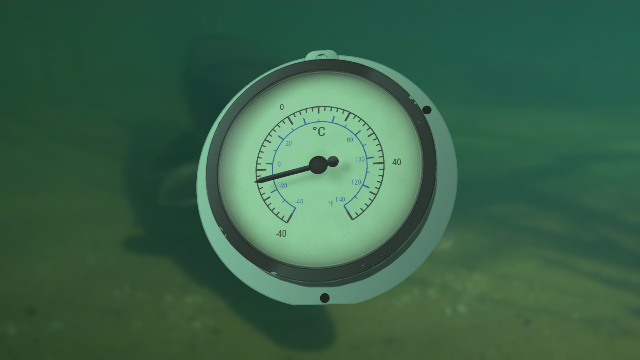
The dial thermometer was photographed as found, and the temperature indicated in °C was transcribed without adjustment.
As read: -24 °C
